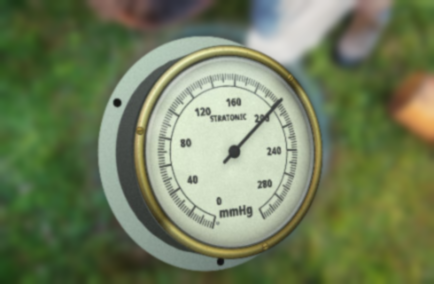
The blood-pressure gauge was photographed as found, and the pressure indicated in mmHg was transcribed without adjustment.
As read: 200 mmHg
